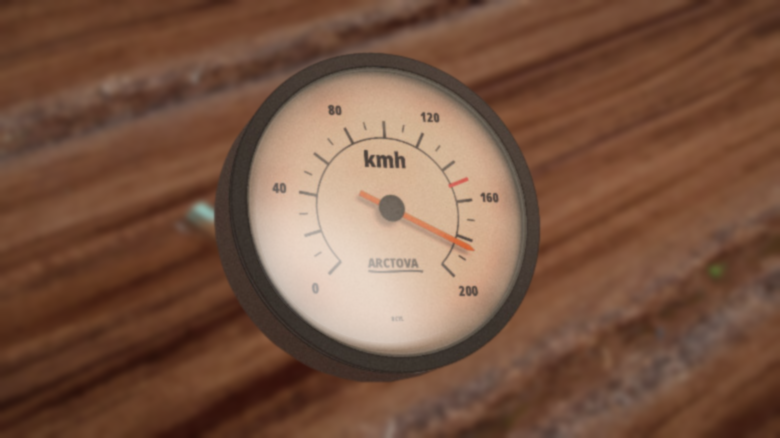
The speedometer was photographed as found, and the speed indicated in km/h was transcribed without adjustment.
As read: 185 km/h
